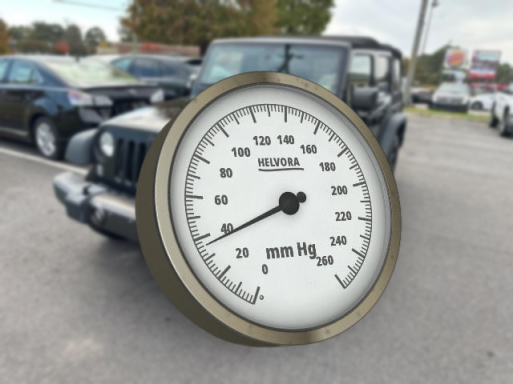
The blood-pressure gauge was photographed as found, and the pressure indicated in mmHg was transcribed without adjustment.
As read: 36 mmHg
